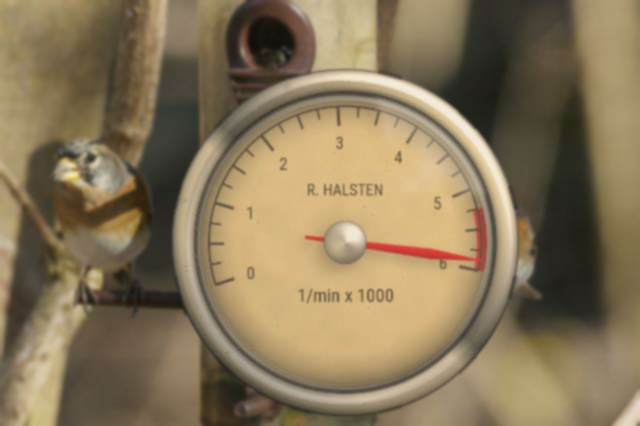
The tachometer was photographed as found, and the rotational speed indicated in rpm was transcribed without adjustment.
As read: 5875 rpm
